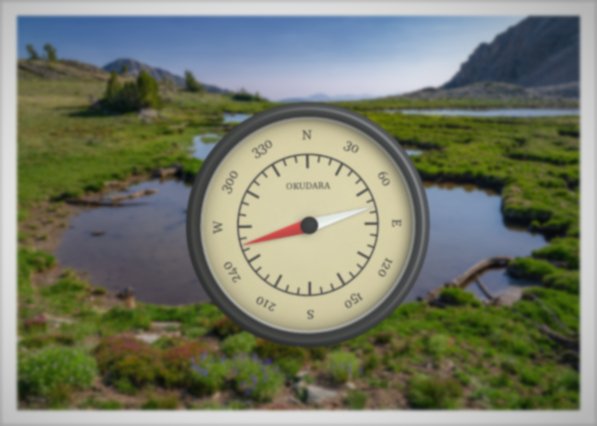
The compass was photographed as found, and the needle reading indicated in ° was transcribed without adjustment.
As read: 255 °
